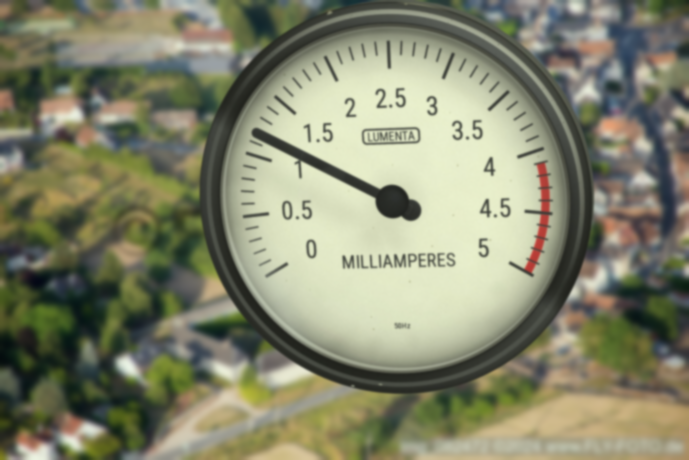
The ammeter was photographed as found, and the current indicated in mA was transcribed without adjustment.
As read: 1.2 mA
